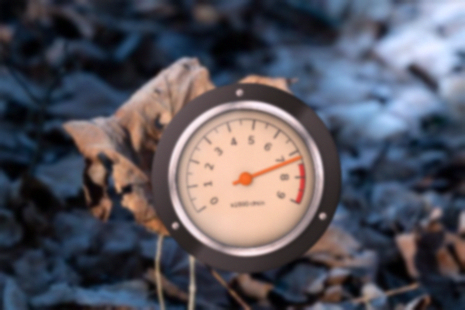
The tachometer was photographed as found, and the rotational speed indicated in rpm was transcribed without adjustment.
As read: 7250 rpm
